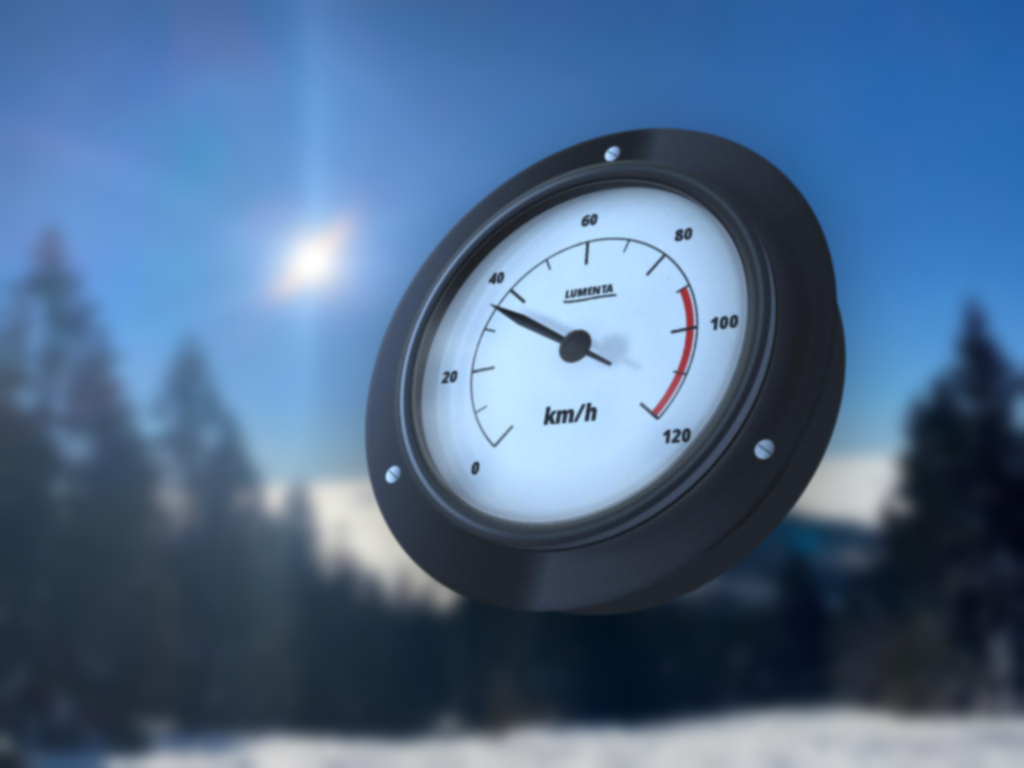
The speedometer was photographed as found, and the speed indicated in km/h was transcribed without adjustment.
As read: 35 km/h
